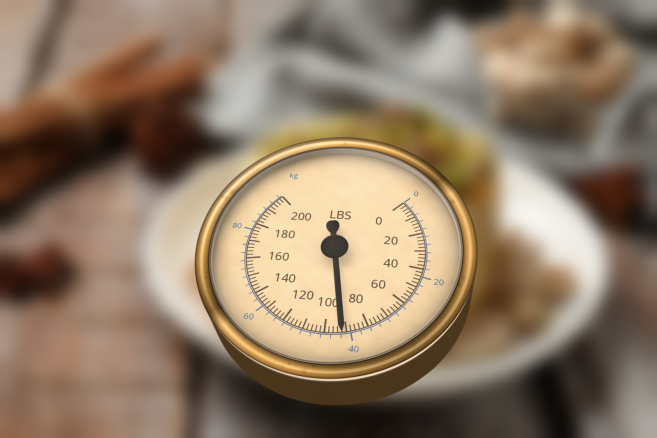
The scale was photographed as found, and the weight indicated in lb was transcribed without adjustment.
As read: 92 lb
